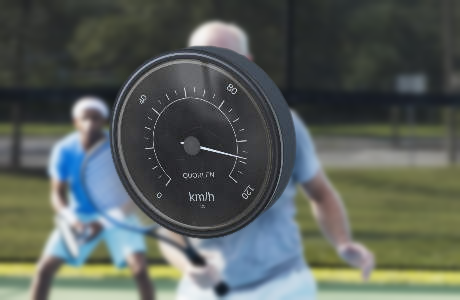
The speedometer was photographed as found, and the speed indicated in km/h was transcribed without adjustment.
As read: 107.5 km/h
